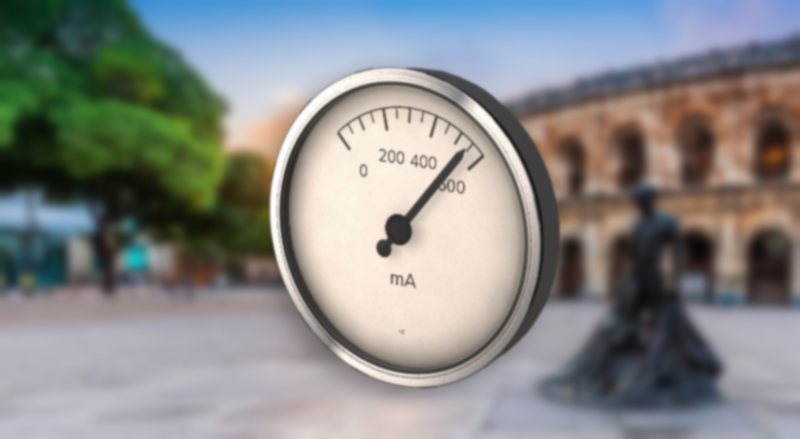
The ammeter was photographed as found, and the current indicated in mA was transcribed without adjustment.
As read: 550 mA
